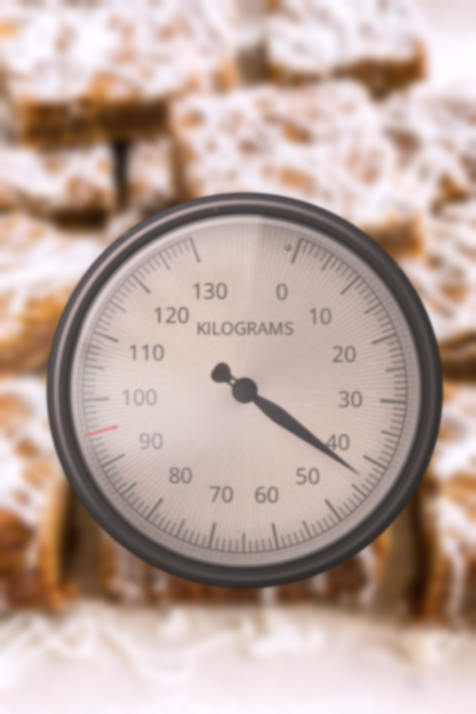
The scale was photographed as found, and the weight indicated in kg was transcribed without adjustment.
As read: 43 kg
